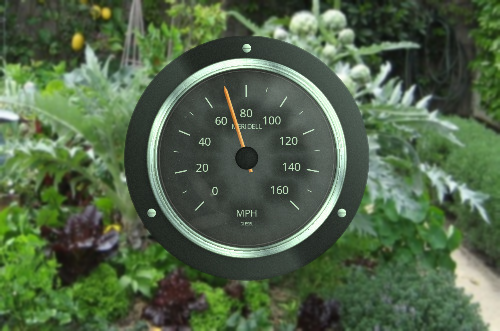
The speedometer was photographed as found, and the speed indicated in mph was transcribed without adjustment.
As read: 70 mph
